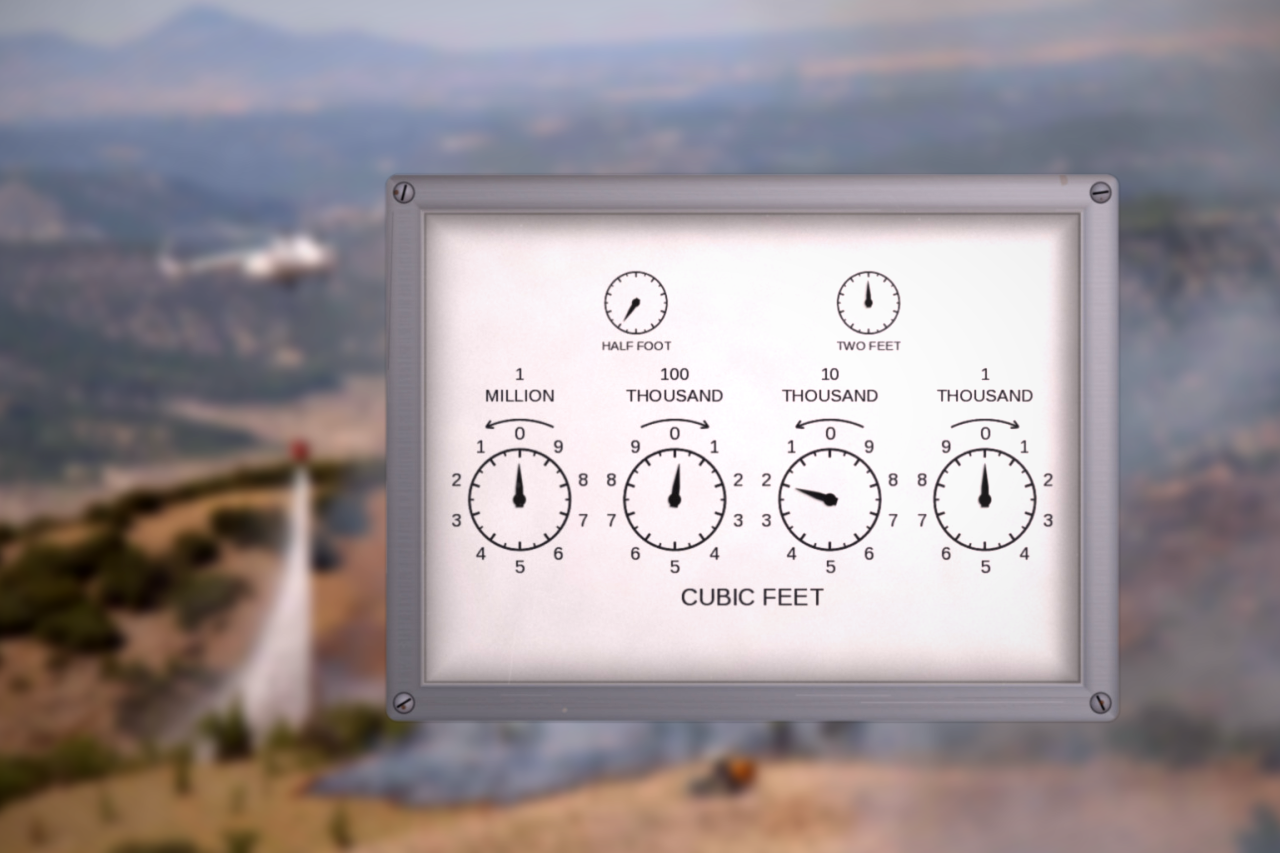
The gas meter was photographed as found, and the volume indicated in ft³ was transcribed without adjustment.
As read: 2000 ft³
